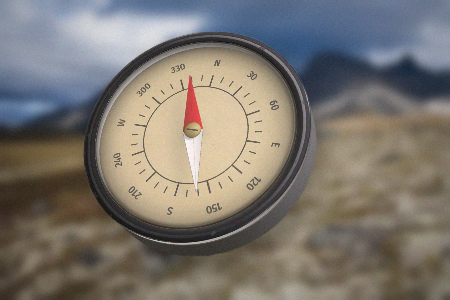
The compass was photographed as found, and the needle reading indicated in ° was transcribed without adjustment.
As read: 340 °
